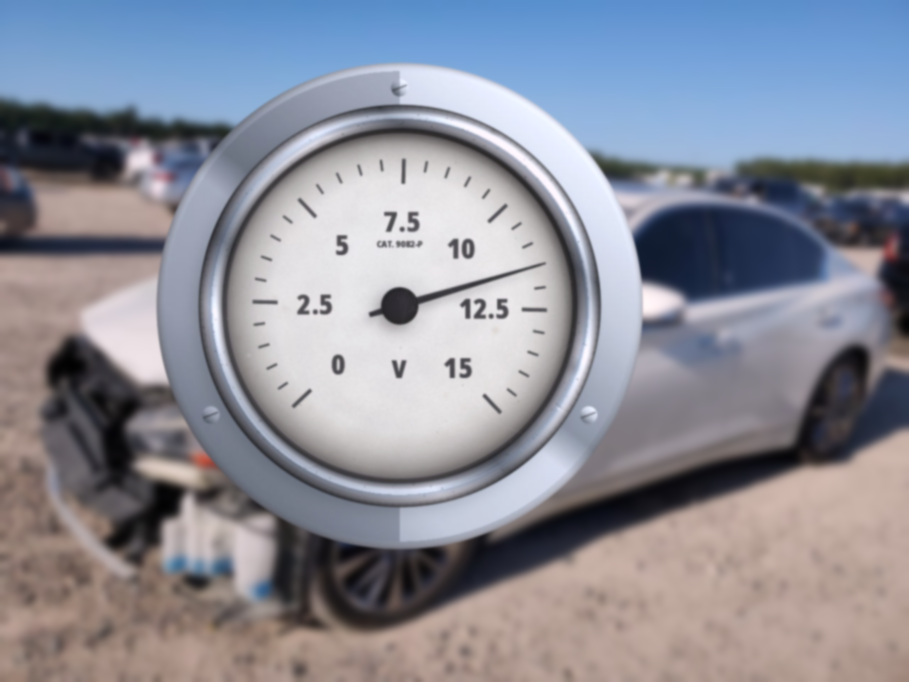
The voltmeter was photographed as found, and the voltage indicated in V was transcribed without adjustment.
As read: 11.5 V
